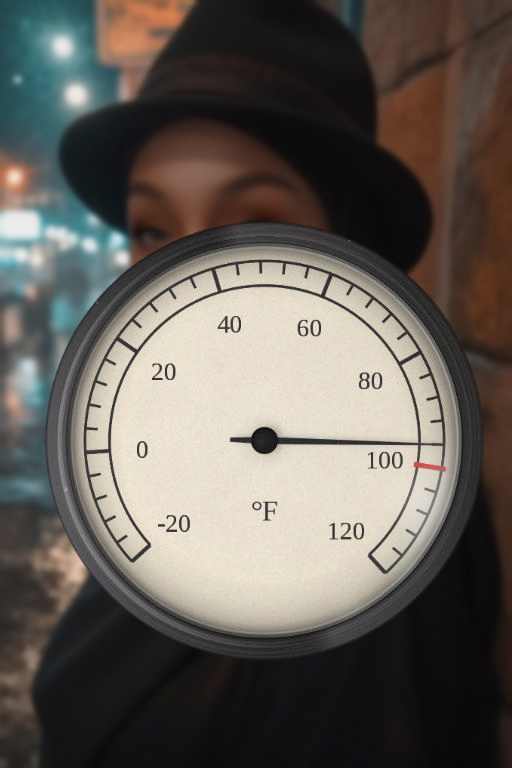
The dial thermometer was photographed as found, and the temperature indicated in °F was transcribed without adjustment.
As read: 96 °F
